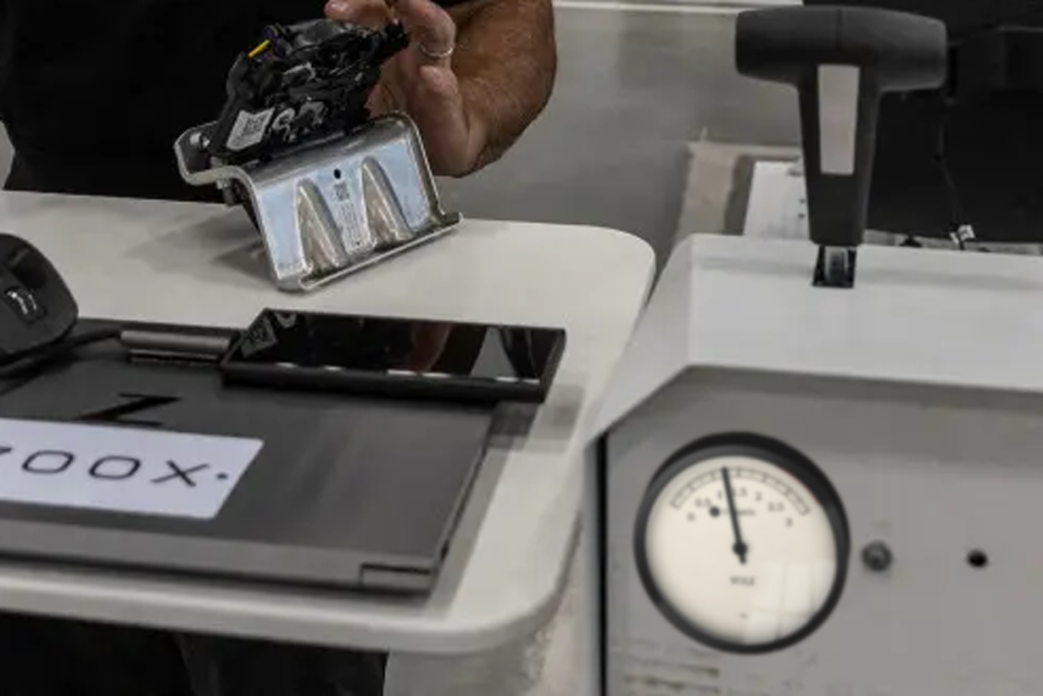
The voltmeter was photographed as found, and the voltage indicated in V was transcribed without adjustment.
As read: 1.25 V
